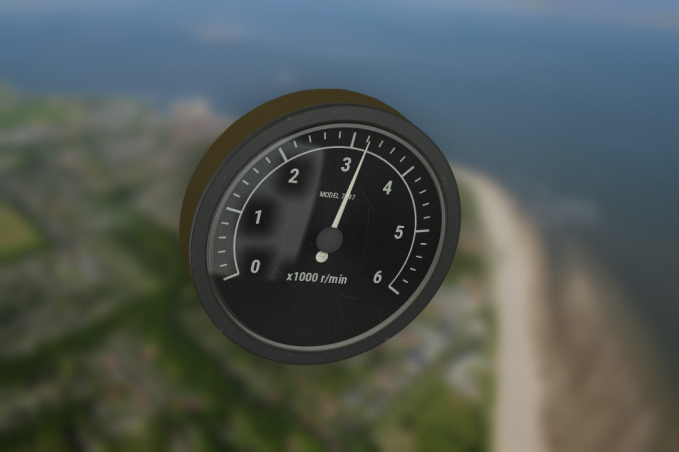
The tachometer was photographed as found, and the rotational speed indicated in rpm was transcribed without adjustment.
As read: 3200 rpm
